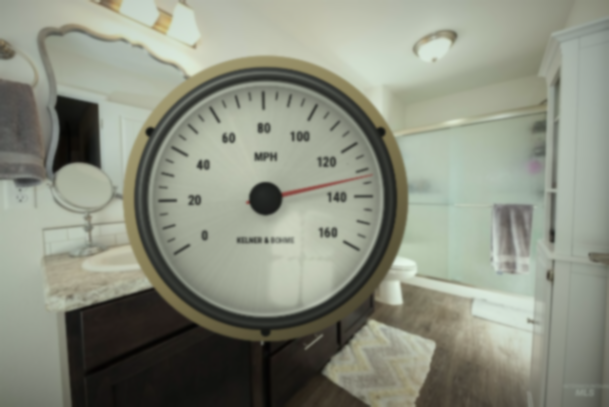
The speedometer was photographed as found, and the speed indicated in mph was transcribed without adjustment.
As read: 132.5 mph
